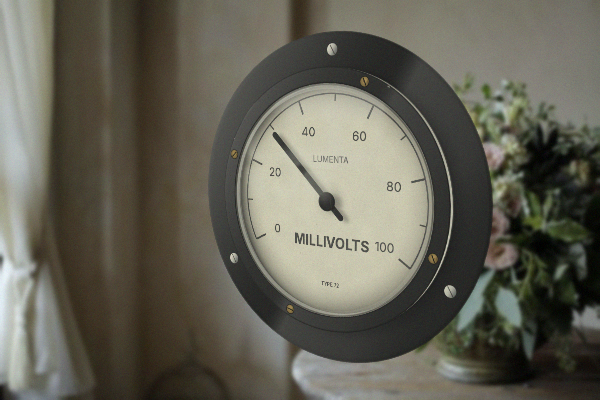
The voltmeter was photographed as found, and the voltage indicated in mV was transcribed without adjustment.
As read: 30 mV
